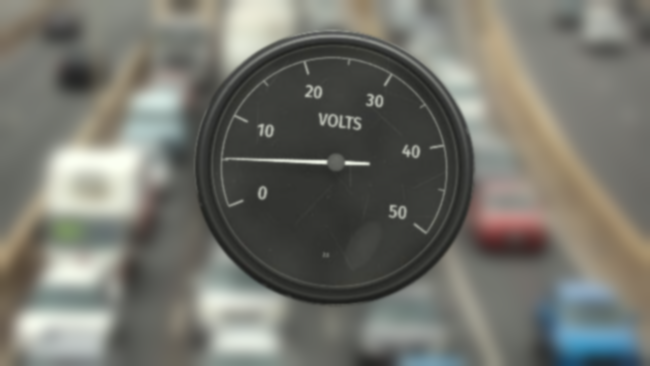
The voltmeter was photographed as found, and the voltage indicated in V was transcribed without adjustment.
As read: 5 V
